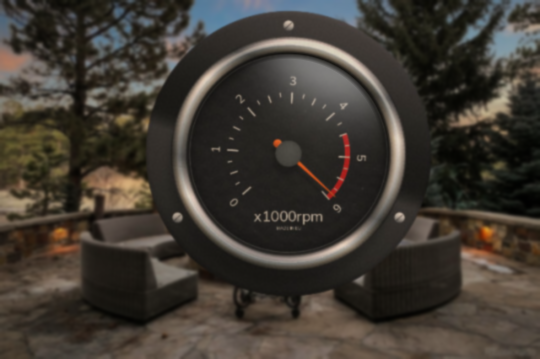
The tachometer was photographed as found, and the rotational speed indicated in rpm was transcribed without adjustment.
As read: 5875 rpm
